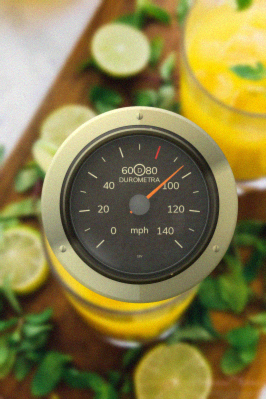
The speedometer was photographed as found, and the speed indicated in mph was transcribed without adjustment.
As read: 95 mph
